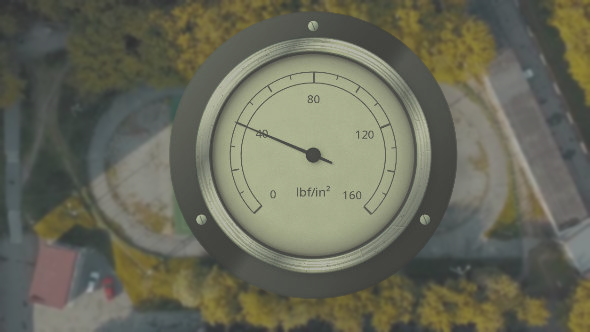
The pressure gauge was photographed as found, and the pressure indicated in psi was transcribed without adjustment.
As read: 40 psi
